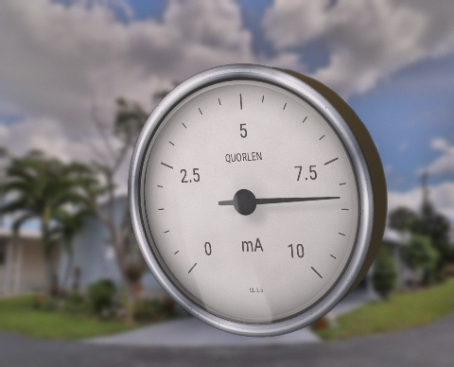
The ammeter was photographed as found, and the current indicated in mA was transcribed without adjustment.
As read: 8.25 mA
